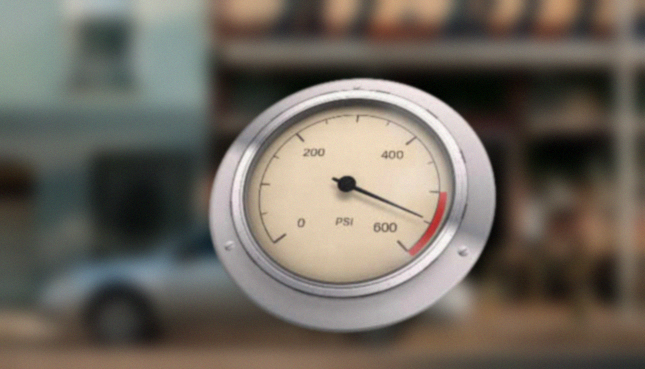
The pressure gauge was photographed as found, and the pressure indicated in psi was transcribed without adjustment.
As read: 550 psi
